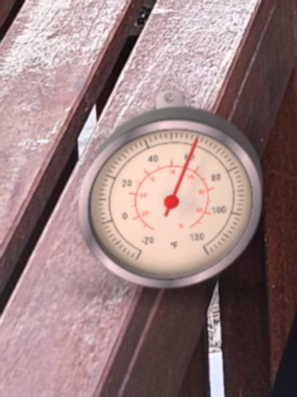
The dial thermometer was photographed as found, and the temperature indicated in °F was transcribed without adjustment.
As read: 60 °F
